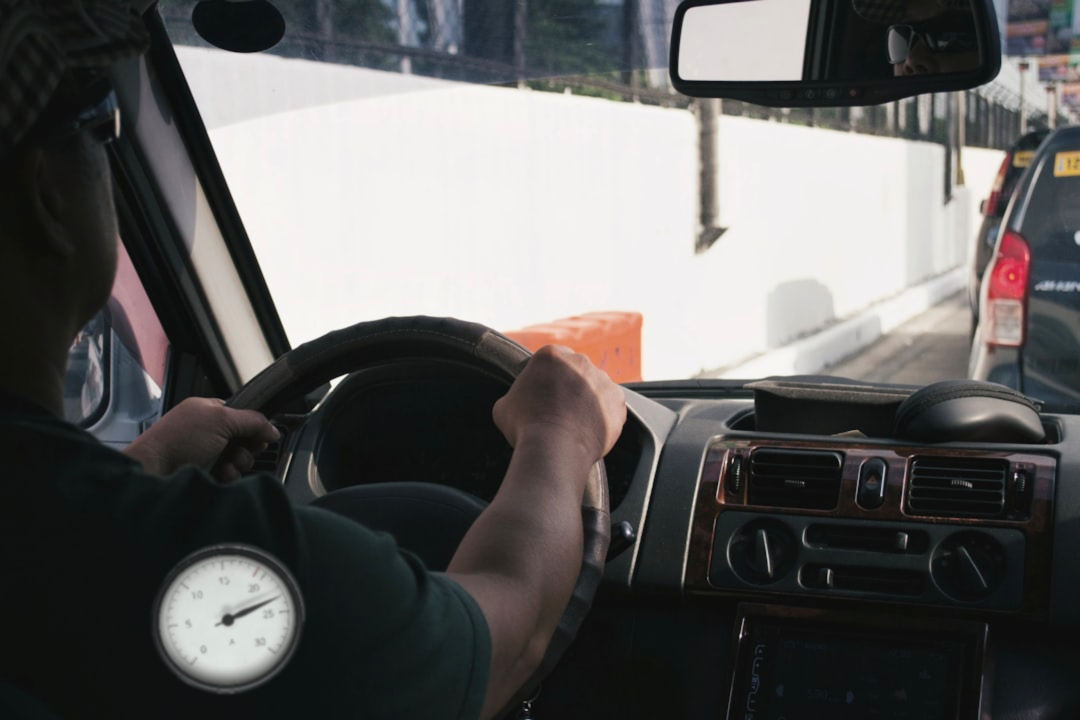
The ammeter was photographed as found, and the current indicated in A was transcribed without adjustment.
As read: 23 A
